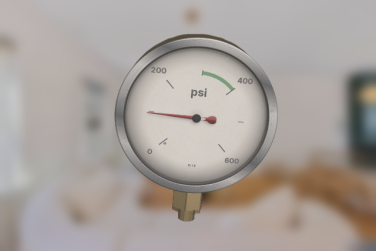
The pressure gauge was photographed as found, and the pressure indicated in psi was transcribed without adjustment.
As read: 100 psi
